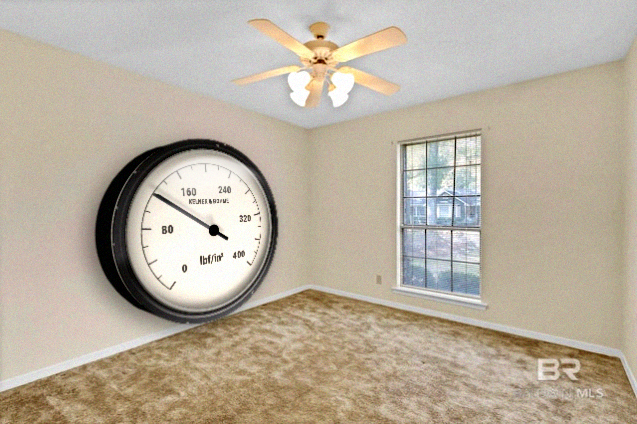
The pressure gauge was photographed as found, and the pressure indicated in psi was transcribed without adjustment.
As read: 120 psi
